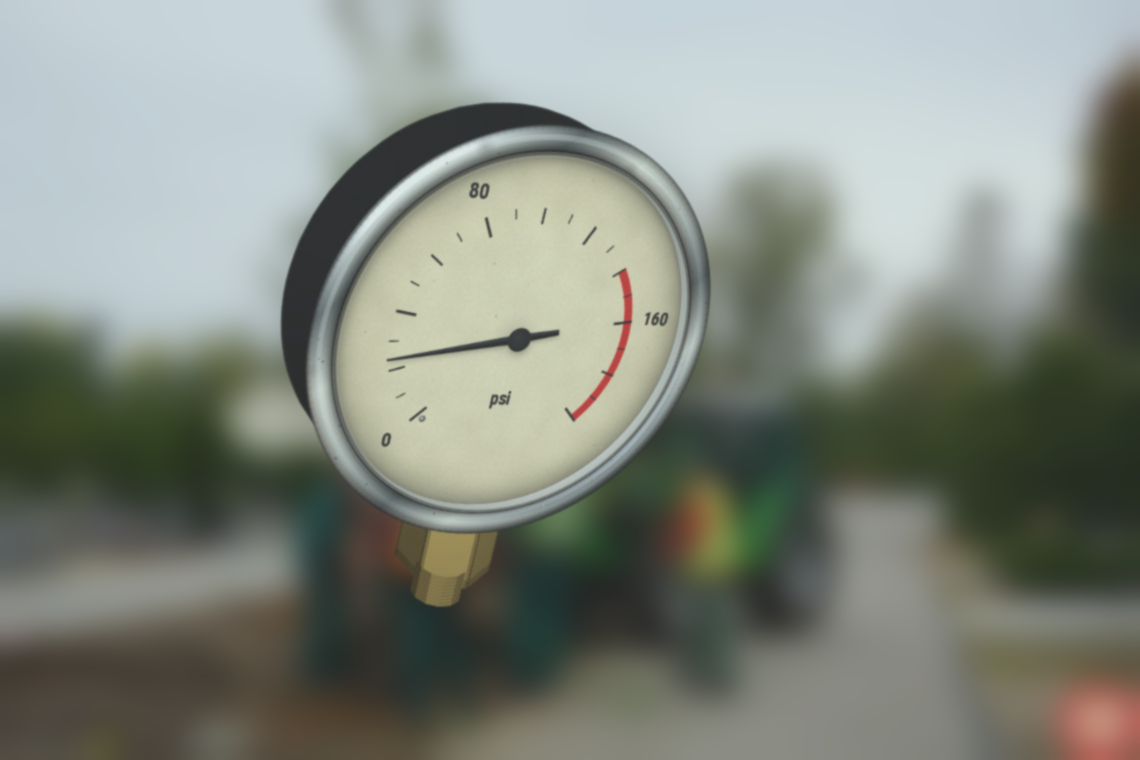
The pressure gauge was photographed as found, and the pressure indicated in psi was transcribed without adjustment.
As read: 25 psi
